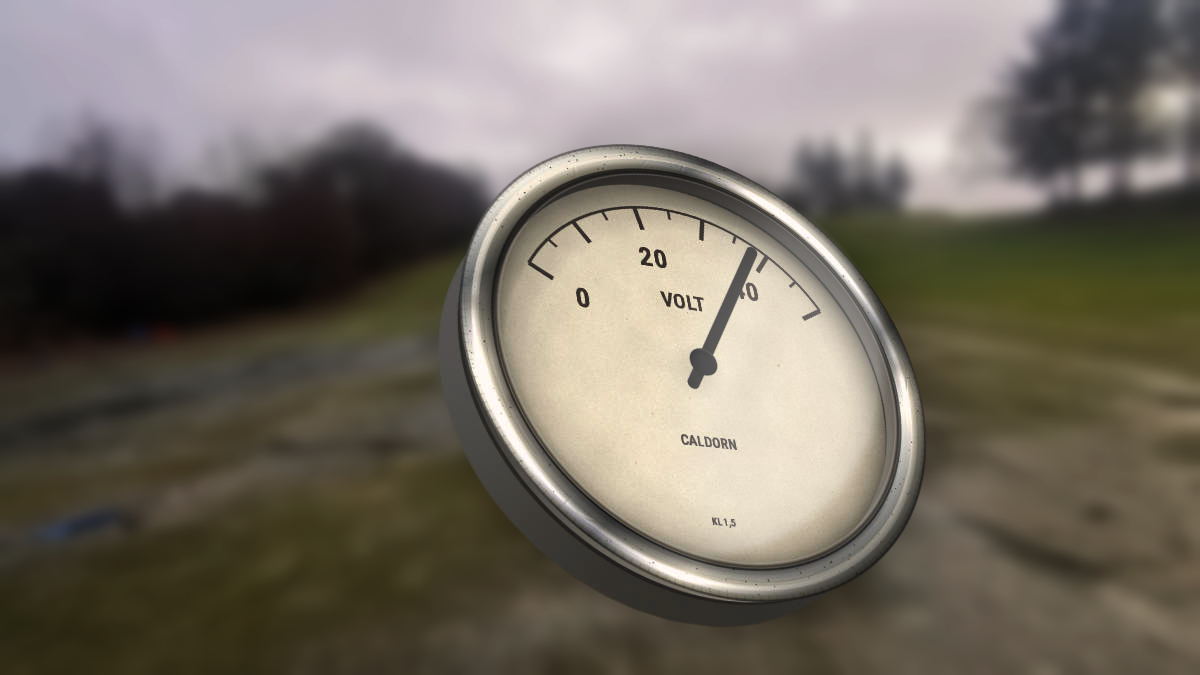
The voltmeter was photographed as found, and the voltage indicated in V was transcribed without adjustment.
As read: 37.5 V
